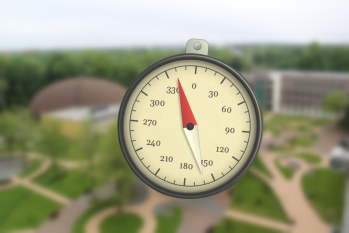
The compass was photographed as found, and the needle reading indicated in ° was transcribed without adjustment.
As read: 340 °
